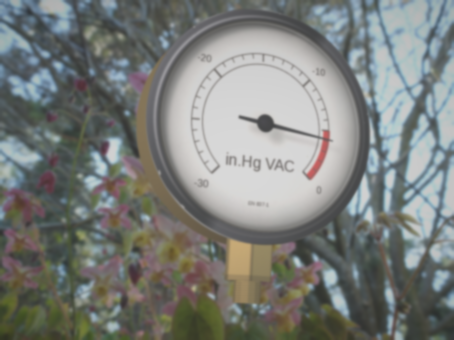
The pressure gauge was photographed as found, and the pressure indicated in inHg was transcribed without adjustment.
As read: -4 inHg
